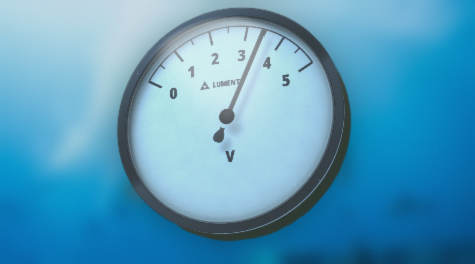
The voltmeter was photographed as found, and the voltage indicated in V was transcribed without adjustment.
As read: 3.5 V
